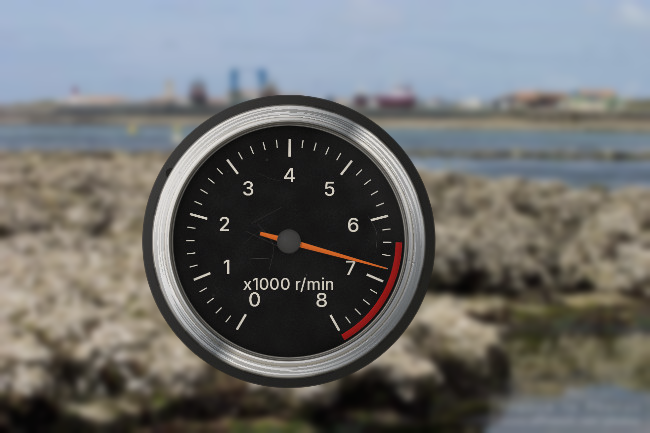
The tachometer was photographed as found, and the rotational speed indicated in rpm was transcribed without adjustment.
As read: 6800 rpm
